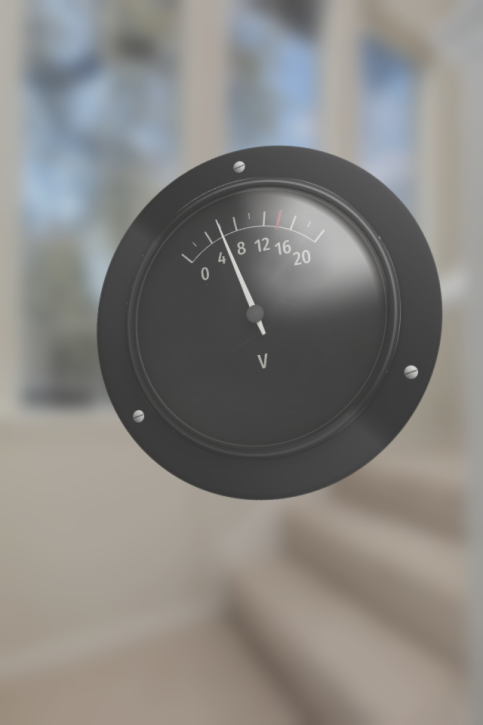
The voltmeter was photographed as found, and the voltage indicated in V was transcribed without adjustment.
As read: 6 V
